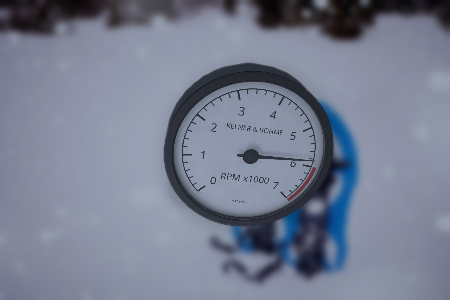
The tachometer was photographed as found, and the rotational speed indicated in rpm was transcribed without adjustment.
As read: 5800 rpm
